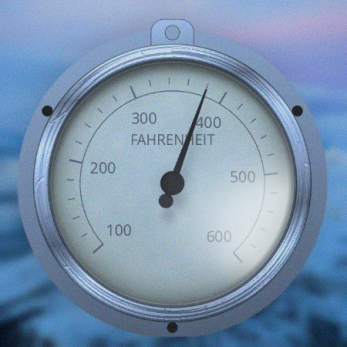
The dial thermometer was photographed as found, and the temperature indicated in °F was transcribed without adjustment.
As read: 380 °F
